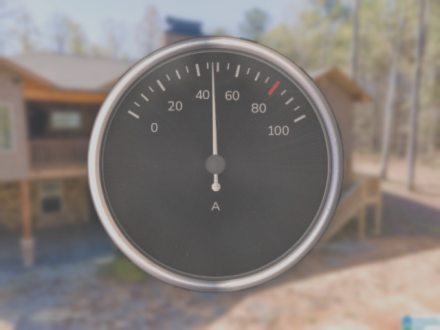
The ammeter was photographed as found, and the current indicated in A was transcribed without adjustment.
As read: 47.5 A
